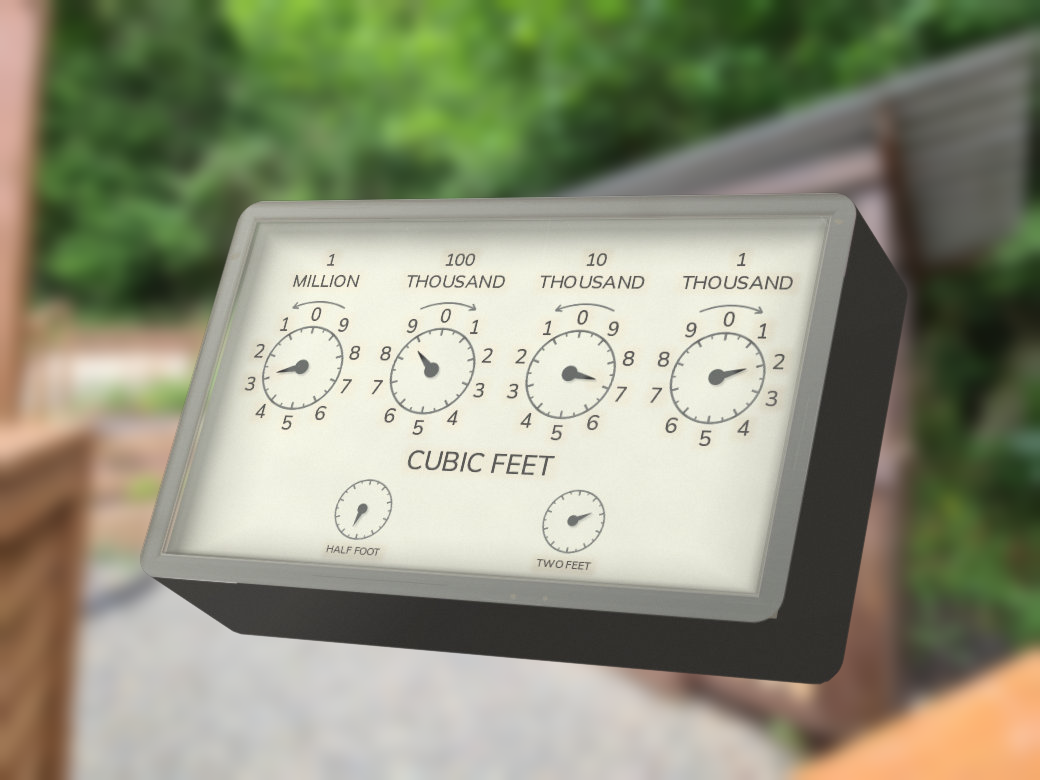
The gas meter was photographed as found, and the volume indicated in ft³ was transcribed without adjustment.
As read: 287200 ft³
